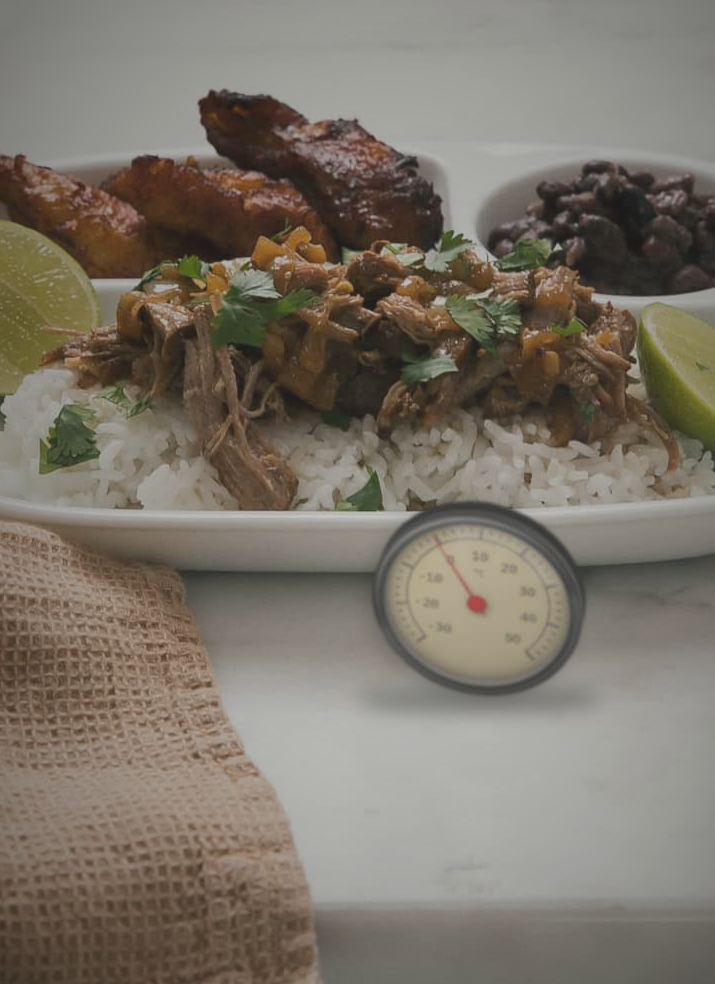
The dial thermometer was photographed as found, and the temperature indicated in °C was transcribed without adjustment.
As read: 0 °C
